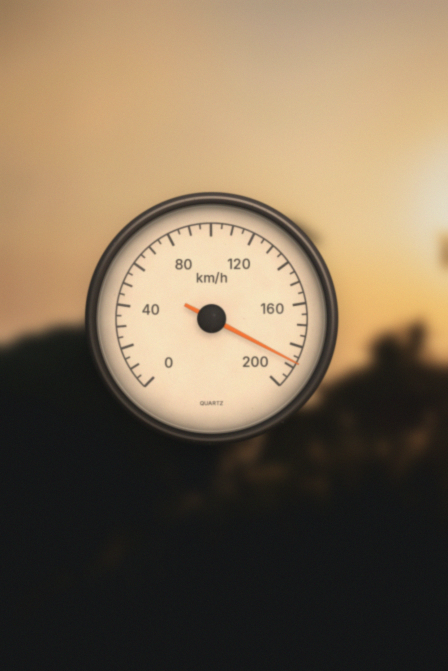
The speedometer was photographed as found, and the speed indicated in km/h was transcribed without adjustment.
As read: 187.5 km/h
